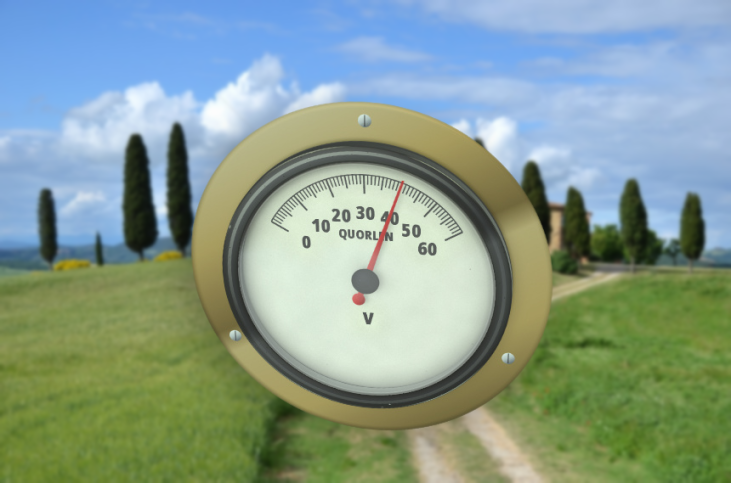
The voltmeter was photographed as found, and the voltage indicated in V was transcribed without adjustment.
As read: 40 V
